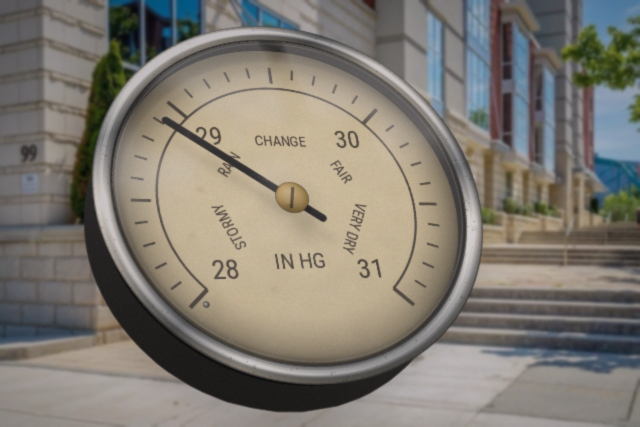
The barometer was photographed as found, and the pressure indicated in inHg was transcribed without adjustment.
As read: 28.9 inHg
